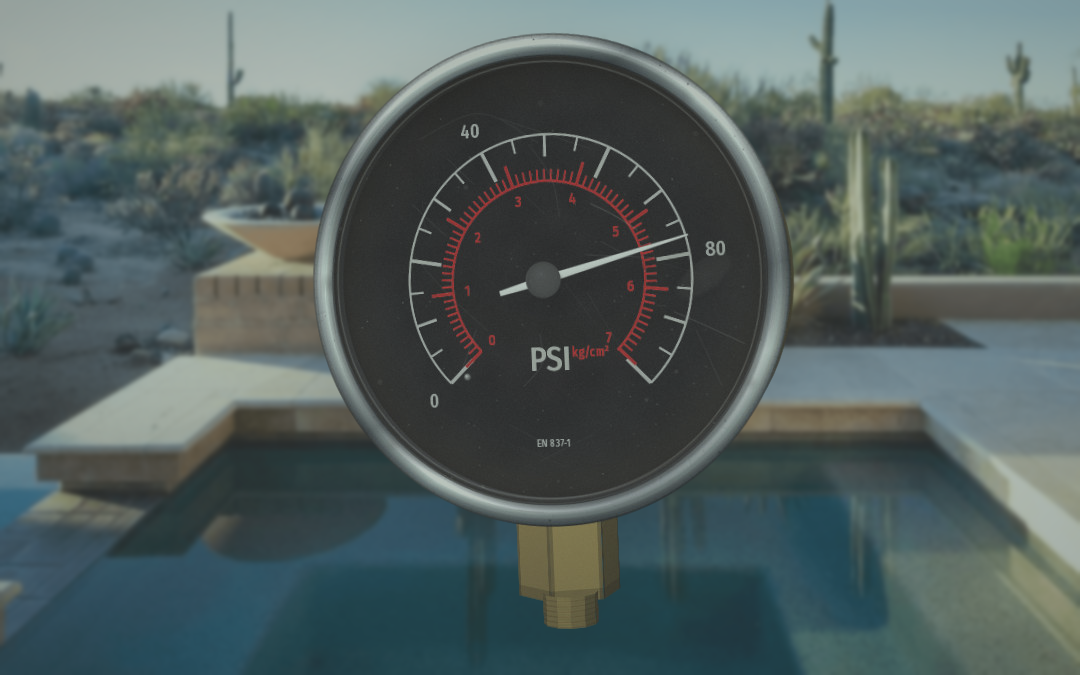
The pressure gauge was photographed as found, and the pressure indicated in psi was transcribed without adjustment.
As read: 77.5 psi
